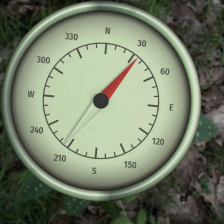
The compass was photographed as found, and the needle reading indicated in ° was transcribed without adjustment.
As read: 35 °
